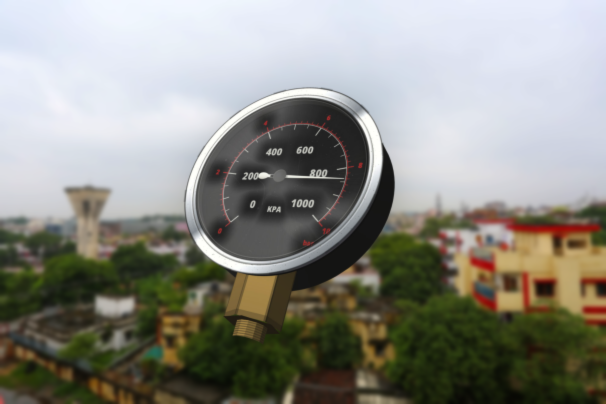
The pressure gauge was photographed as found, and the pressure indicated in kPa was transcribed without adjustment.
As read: 850 kPa
